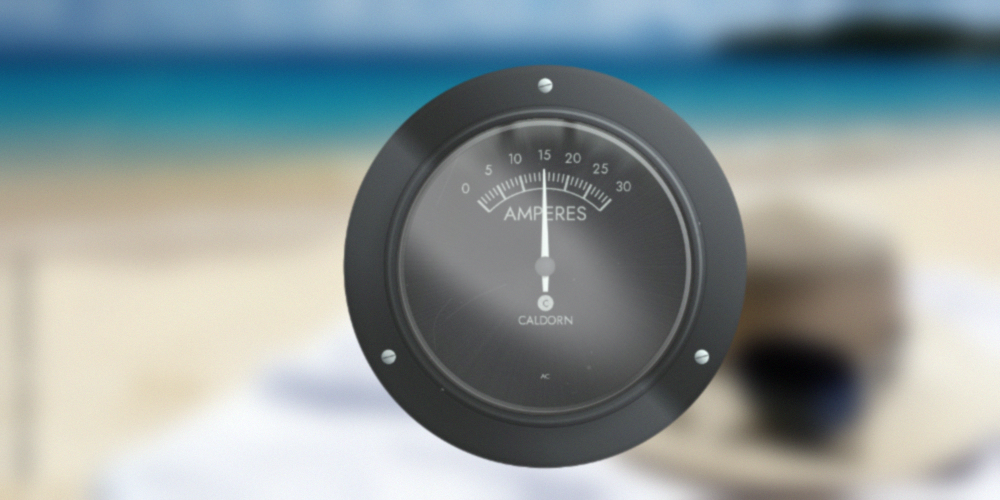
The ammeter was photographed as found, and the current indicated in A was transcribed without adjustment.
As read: 15 A
